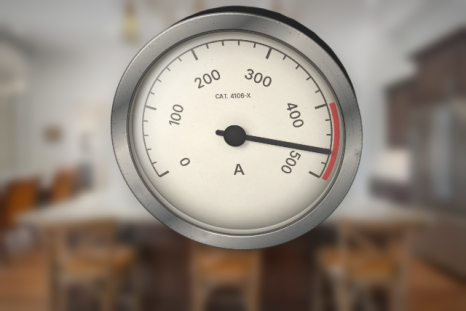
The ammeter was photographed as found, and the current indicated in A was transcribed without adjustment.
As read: 460 A
